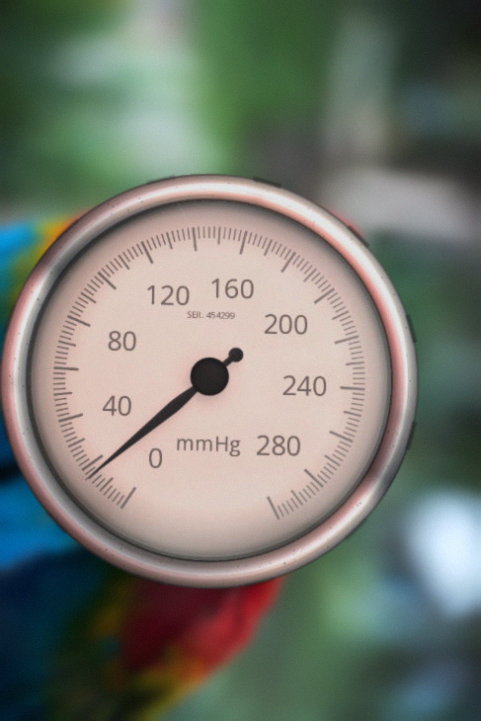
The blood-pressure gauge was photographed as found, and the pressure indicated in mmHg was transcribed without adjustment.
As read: 16 mmHg
